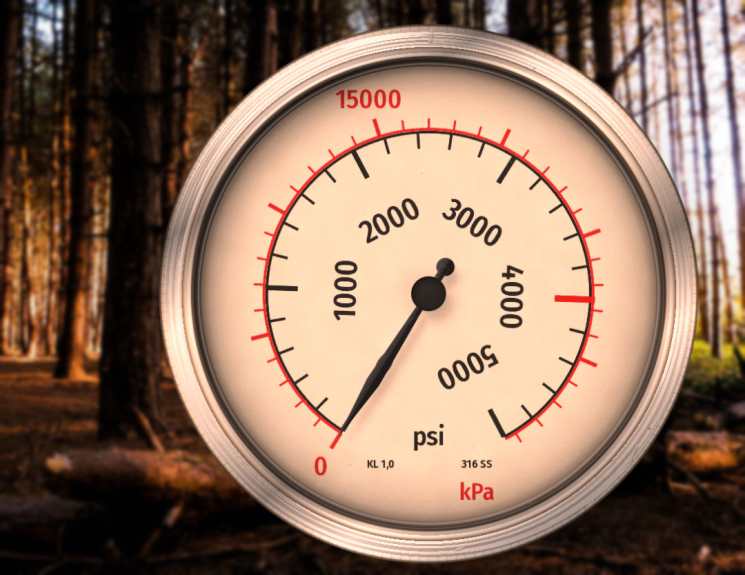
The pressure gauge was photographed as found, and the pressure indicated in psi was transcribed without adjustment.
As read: 0 psi
